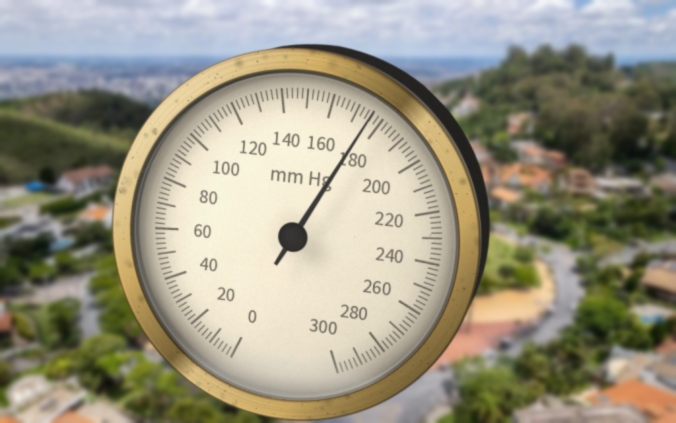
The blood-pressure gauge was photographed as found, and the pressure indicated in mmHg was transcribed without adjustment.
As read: 176 mmHg
